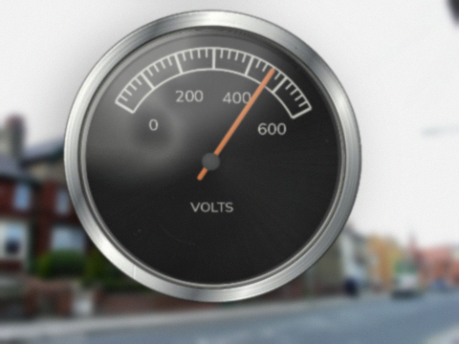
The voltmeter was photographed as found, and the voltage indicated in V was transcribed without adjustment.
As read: 460 V
